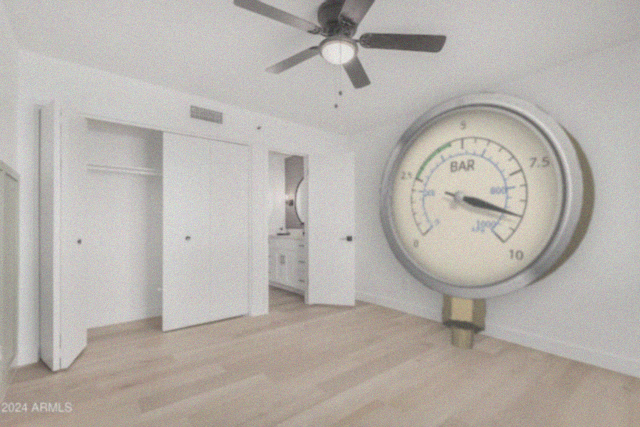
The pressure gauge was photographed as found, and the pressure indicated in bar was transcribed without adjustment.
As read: 9 bar
